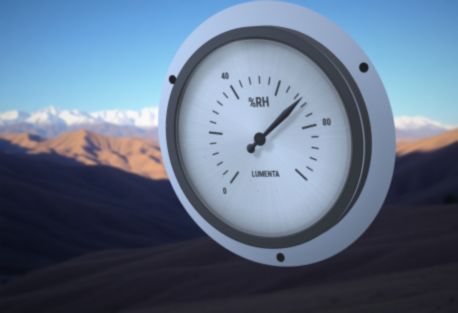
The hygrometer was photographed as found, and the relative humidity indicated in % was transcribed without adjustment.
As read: 70 %
